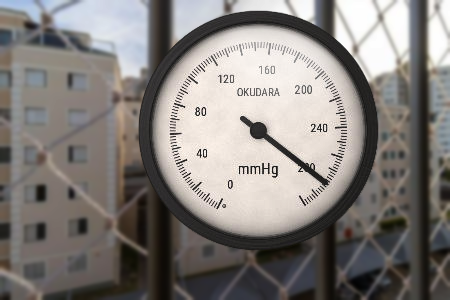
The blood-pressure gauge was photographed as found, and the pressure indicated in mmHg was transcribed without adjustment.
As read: 280 mmHg
